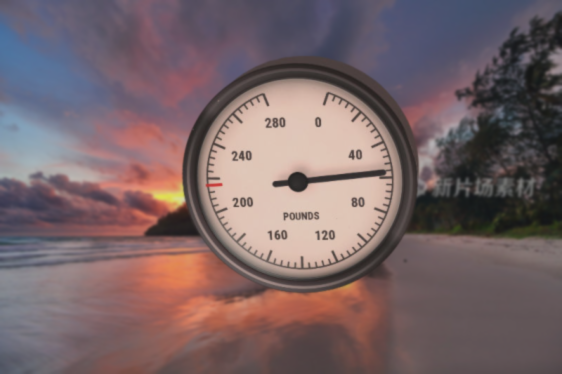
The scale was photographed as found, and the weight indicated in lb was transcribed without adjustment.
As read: 56 lb
